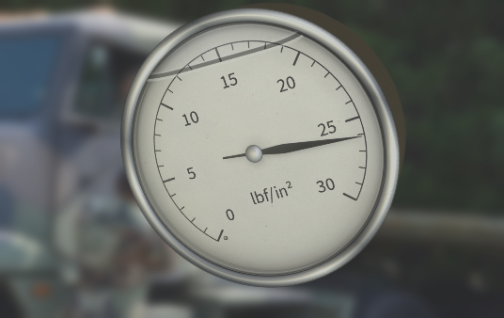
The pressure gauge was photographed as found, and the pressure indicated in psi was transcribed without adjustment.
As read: 26 psi
